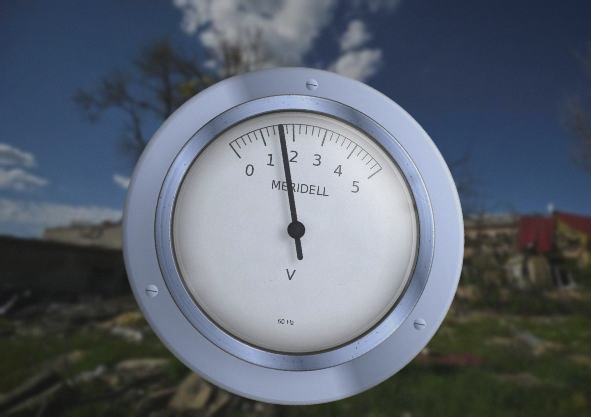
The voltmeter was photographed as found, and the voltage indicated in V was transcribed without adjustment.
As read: 1.6 V
